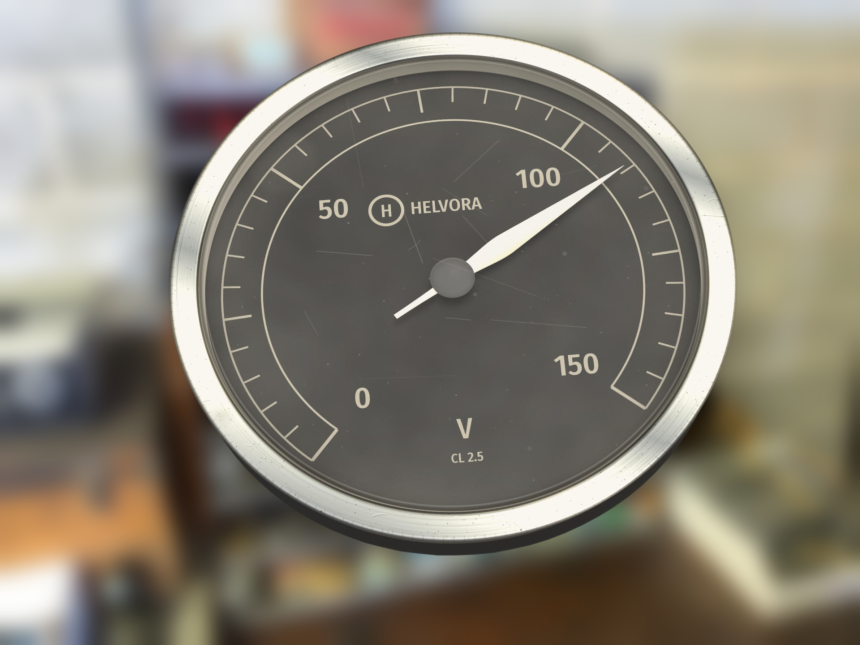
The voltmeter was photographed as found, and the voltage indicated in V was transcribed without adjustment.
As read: 110 V
